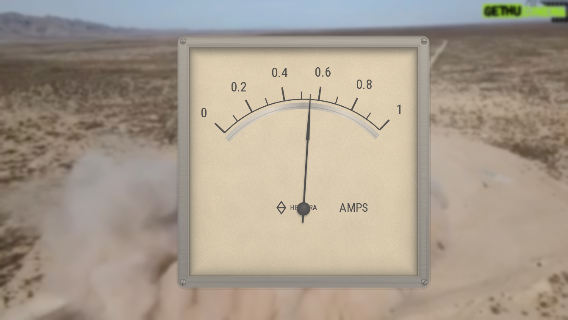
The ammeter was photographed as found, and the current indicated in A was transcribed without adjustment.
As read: 0.55 A
